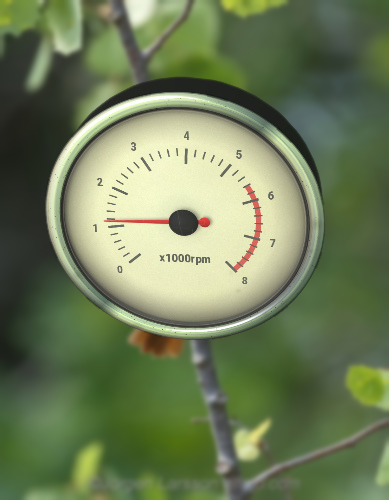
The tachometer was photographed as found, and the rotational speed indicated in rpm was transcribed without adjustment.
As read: 1200 rpm
